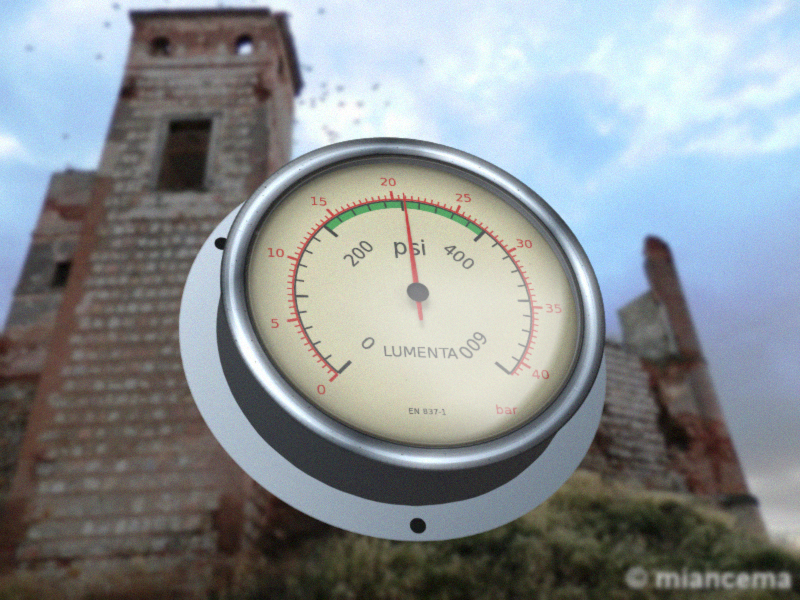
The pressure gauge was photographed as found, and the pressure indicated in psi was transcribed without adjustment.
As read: 300 psi
